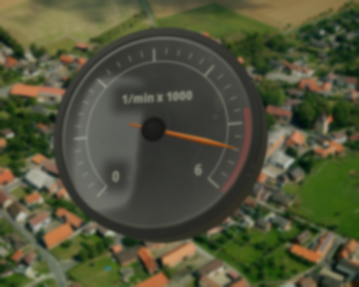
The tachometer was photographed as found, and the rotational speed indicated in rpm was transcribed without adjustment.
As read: 5400 rpm
